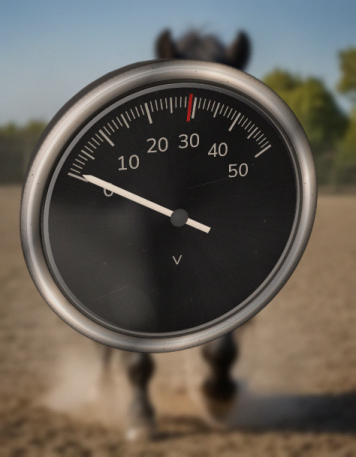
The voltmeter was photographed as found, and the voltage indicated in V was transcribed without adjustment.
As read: 1 V
